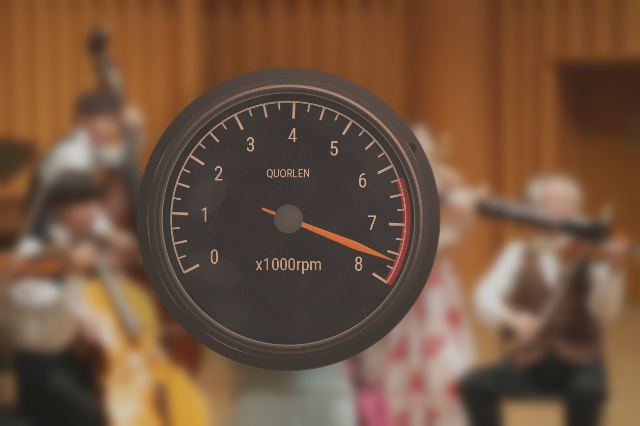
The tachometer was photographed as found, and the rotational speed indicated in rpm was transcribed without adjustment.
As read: 7625 rpm
